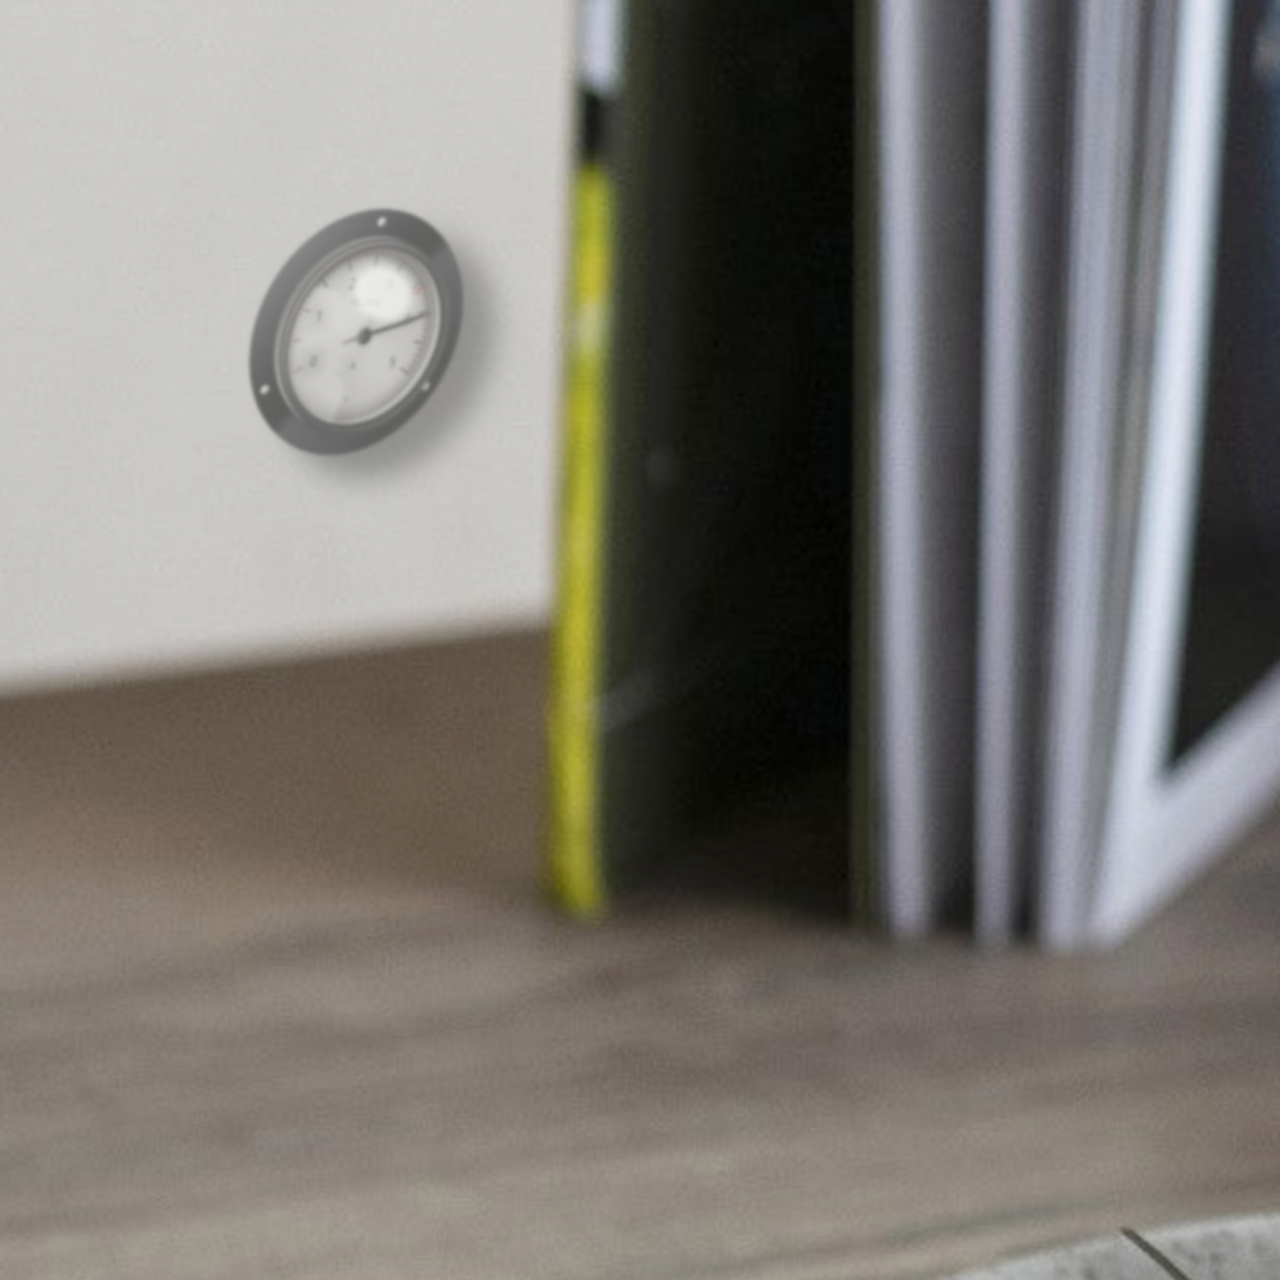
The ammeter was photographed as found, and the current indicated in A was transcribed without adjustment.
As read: 4 A
